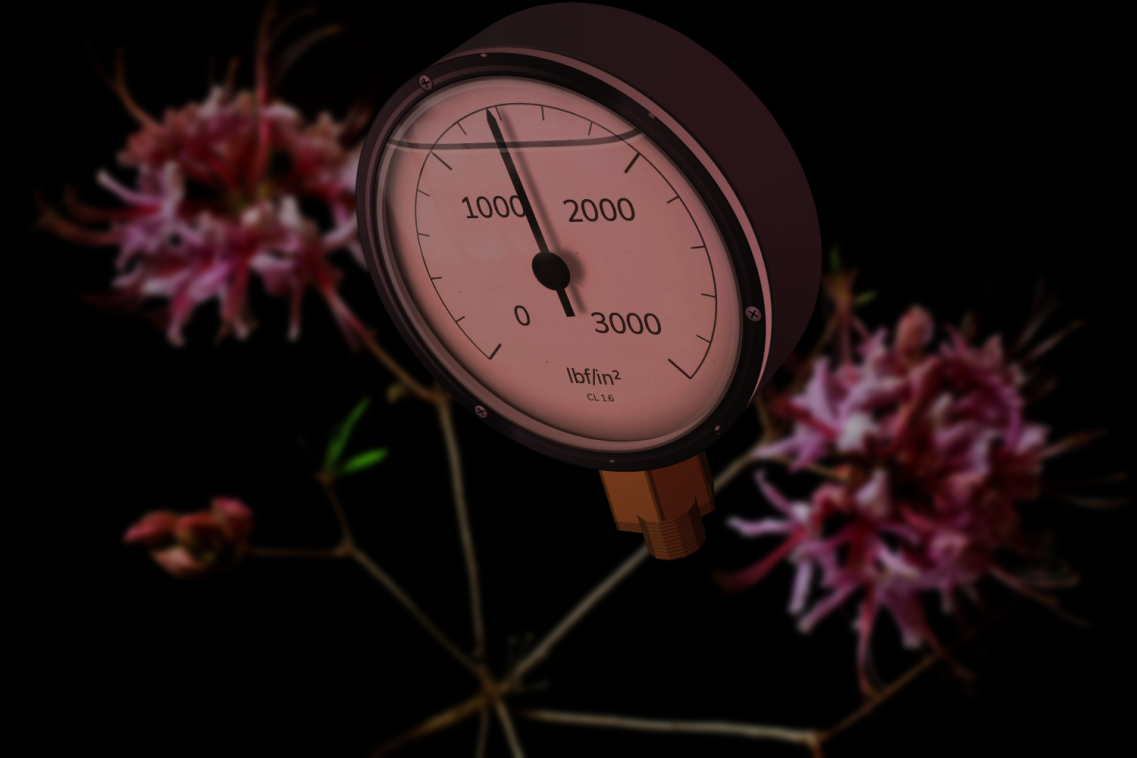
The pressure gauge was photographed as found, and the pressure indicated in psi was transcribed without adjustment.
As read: 1400 psi
